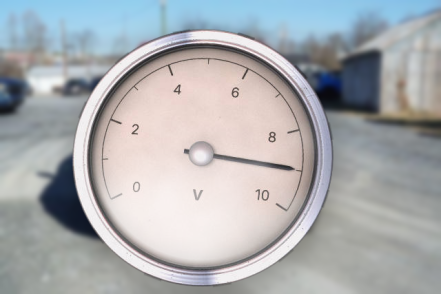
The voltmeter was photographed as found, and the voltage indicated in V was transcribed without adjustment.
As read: 9 V
